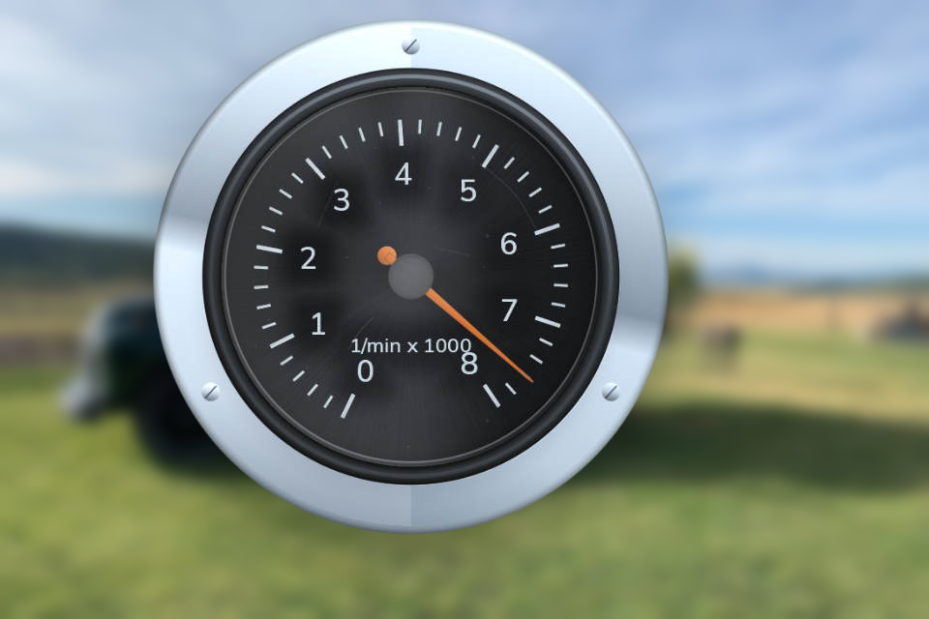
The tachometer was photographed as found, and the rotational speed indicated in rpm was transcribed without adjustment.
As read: 7600 rpm
